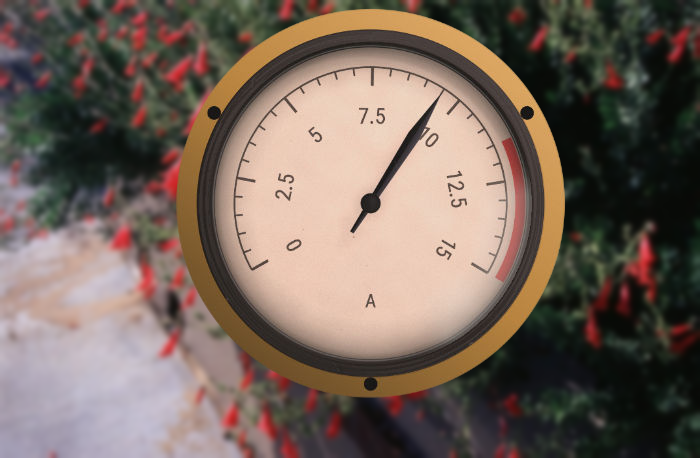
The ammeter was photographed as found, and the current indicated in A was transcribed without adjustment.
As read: 9.5 A
